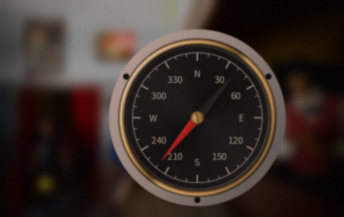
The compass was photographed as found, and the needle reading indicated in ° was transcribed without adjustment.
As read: 220 °
